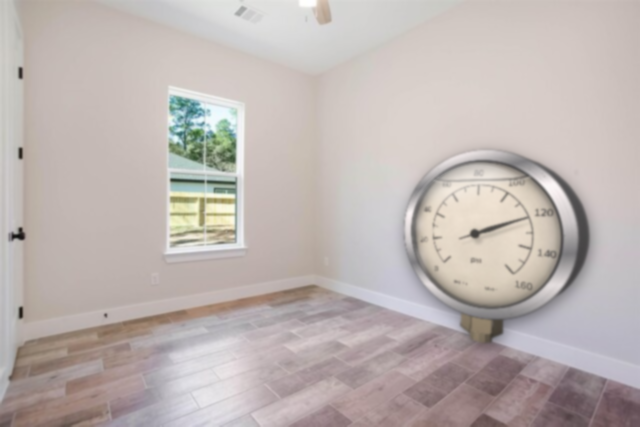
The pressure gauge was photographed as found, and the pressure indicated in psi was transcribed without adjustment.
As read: 120 psi
